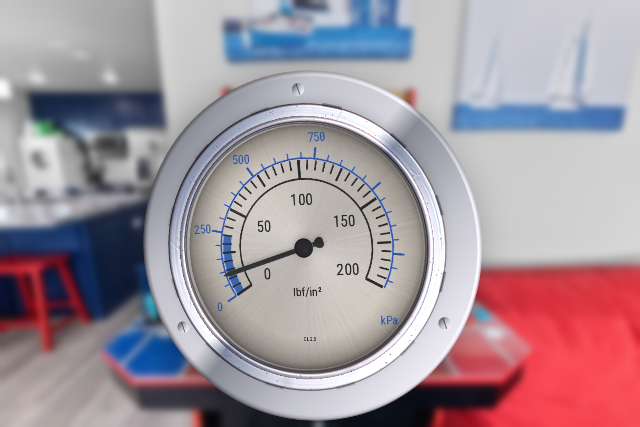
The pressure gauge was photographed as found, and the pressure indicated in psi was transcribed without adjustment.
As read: 12.5 psi
